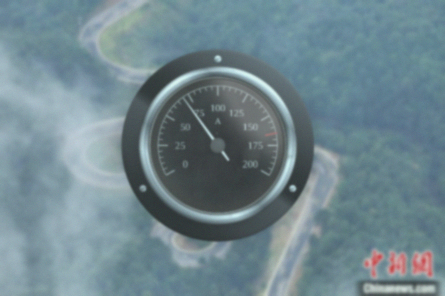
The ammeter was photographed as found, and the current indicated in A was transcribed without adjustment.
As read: 70 A
